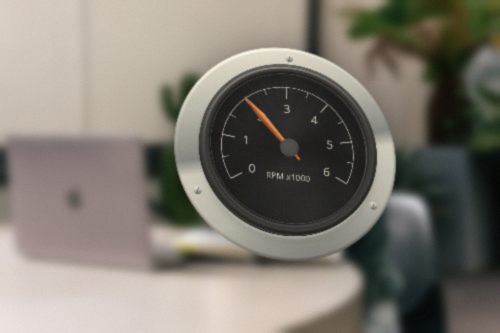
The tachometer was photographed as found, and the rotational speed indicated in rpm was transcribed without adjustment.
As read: 2000 rpm
